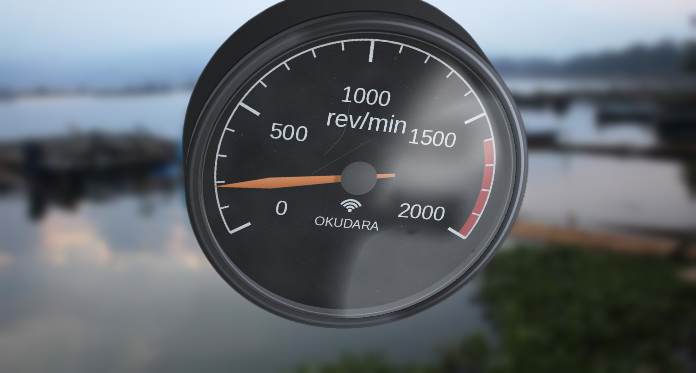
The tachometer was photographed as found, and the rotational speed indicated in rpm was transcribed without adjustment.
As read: 200 rpm
